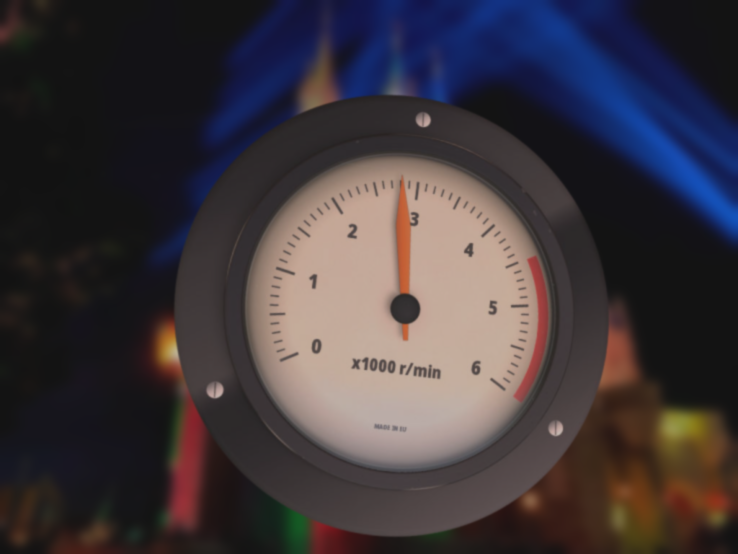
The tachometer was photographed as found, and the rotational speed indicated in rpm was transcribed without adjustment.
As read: 2800 rpm
